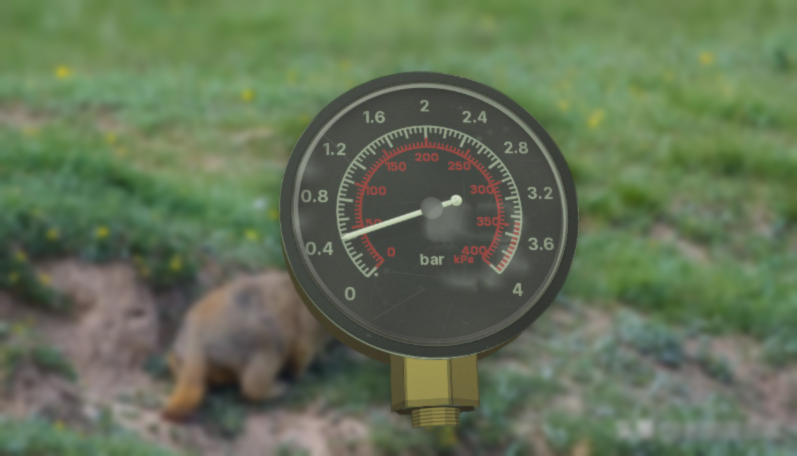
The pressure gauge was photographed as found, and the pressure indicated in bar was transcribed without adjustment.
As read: 0.4 bar
